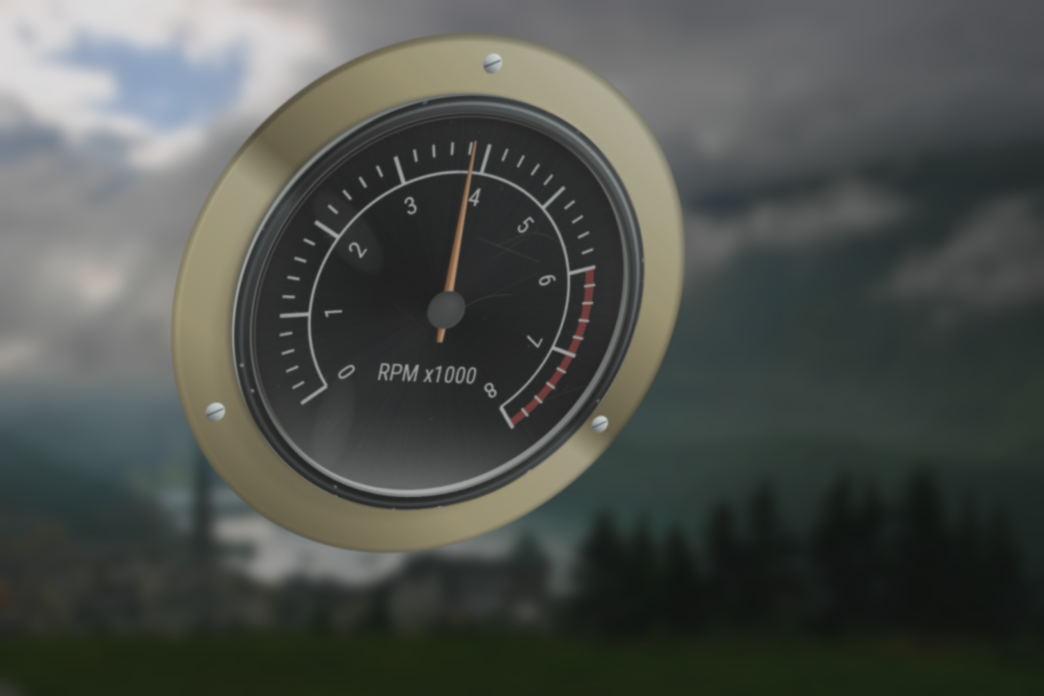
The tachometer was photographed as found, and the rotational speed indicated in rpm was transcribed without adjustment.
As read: 3800 rpm
